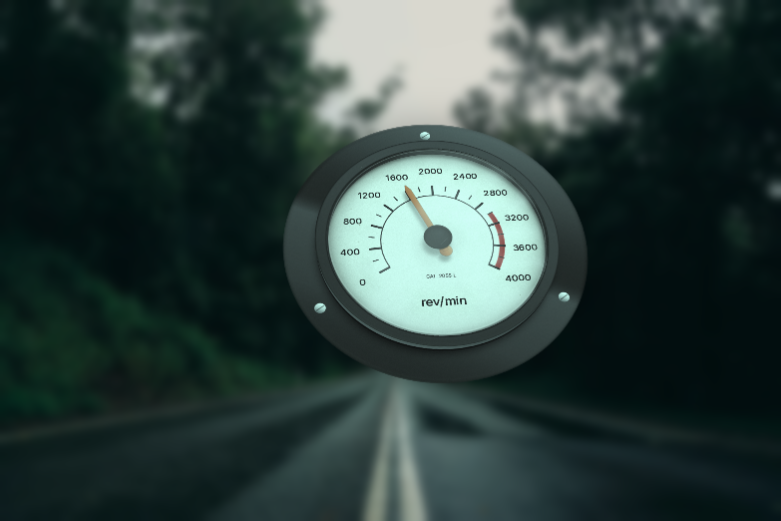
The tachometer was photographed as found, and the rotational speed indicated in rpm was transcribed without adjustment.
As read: 1600 rpm
